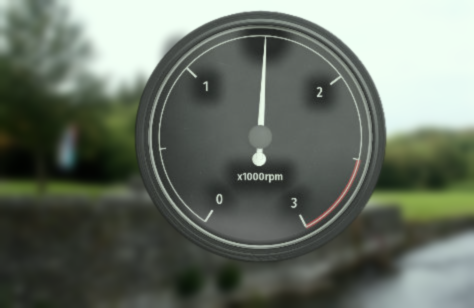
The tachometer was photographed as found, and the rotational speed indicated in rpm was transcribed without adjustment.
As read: 1500 rpm
